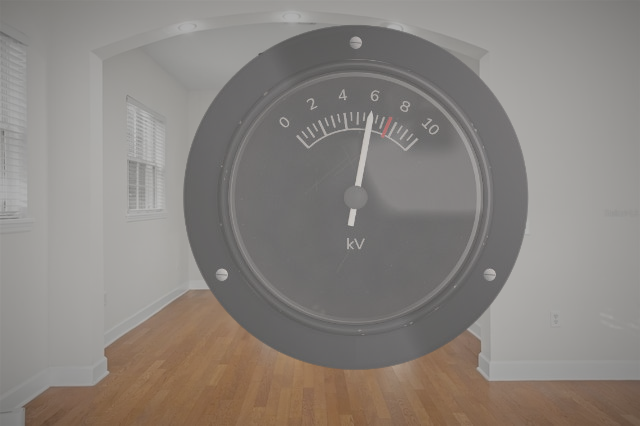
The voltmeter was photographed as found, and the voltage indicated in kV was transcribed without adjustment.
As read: 6 kV
